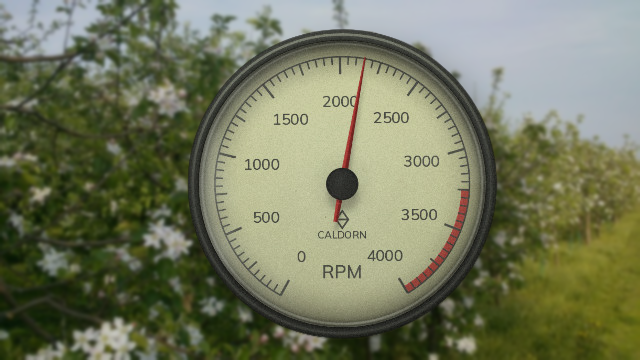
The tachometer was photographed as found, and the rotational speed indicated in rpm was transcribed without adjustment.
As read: 2150 rpm
